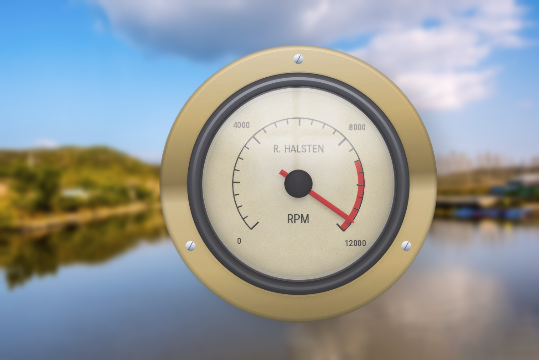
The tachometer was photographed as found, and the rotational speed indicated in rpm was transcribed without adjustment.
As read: 11500 rpm
